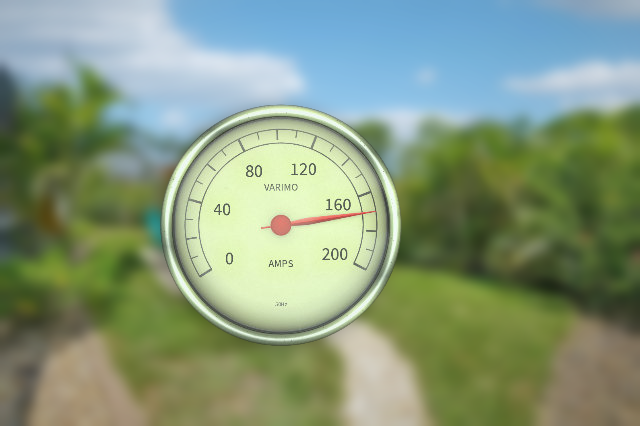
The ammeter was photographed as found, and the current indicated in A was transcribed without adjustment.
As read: 170 A
